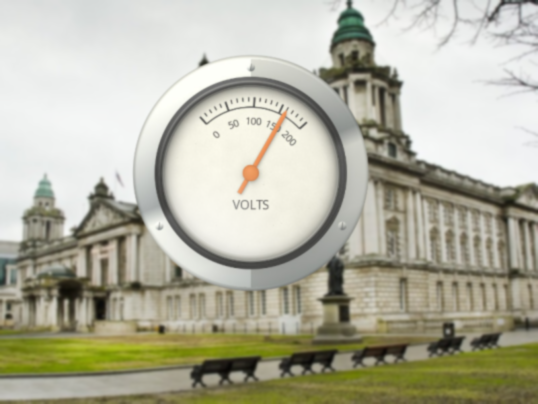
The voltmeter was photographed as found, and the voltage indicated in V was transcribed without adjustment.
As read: 160 V
